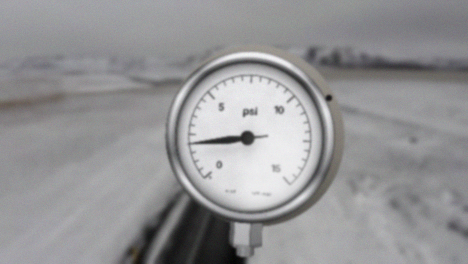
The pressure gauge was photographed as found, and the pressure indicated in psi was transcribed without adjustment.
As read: 2 psi
